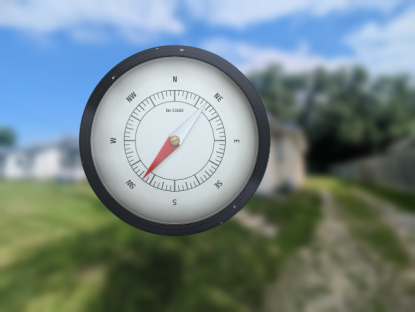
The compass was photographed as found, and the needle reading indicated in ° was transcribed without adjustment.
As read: 220 °
